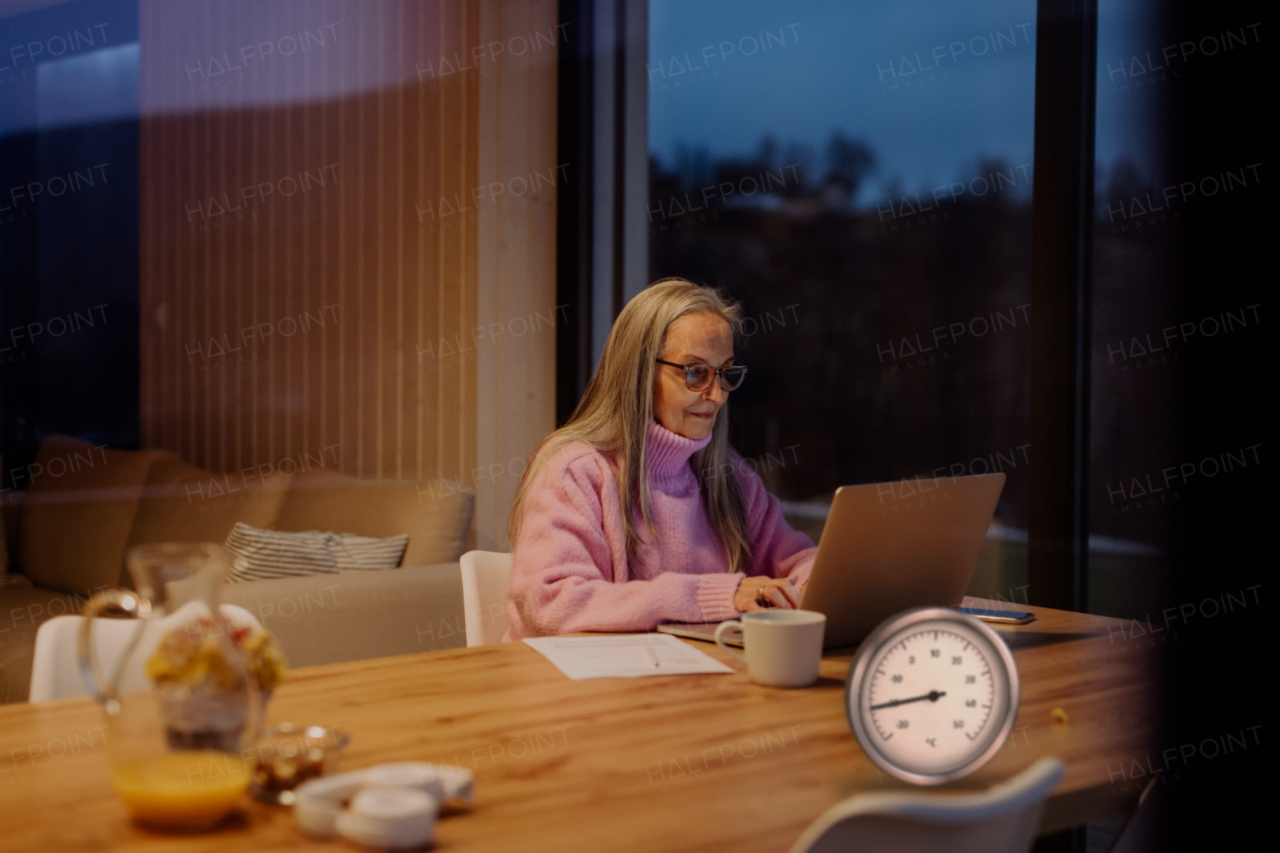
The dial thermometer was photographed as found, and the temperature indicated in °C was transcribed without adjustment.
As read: -20 °C
